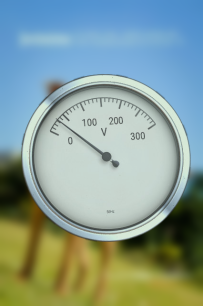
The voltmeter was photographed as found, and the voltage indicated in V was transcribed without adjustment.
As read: 30 V
